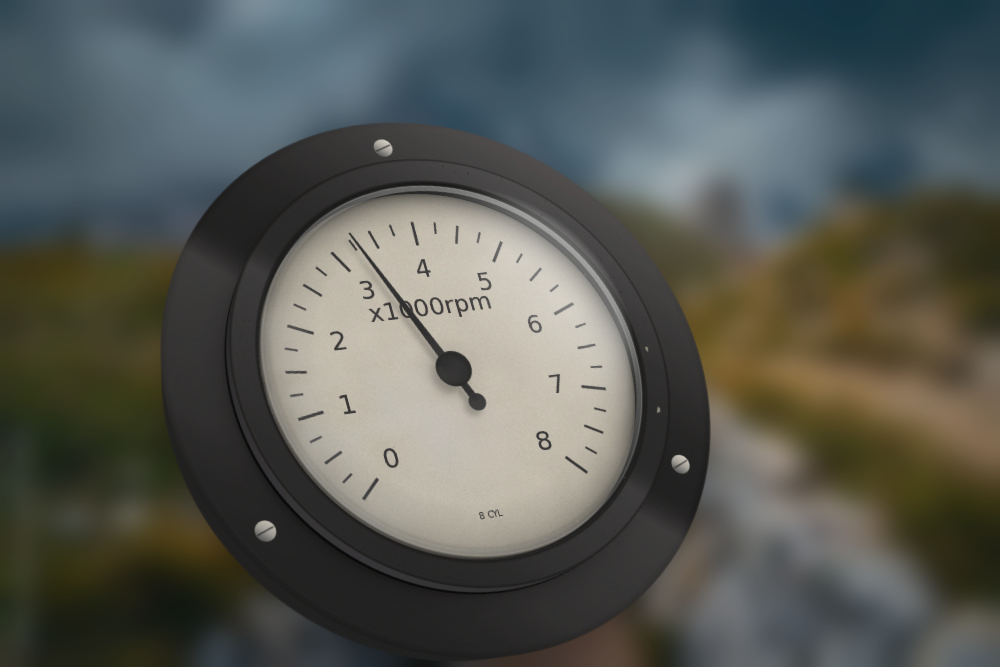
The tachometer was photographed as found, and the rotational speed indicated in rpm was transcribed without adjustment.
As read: 3250 rpm
